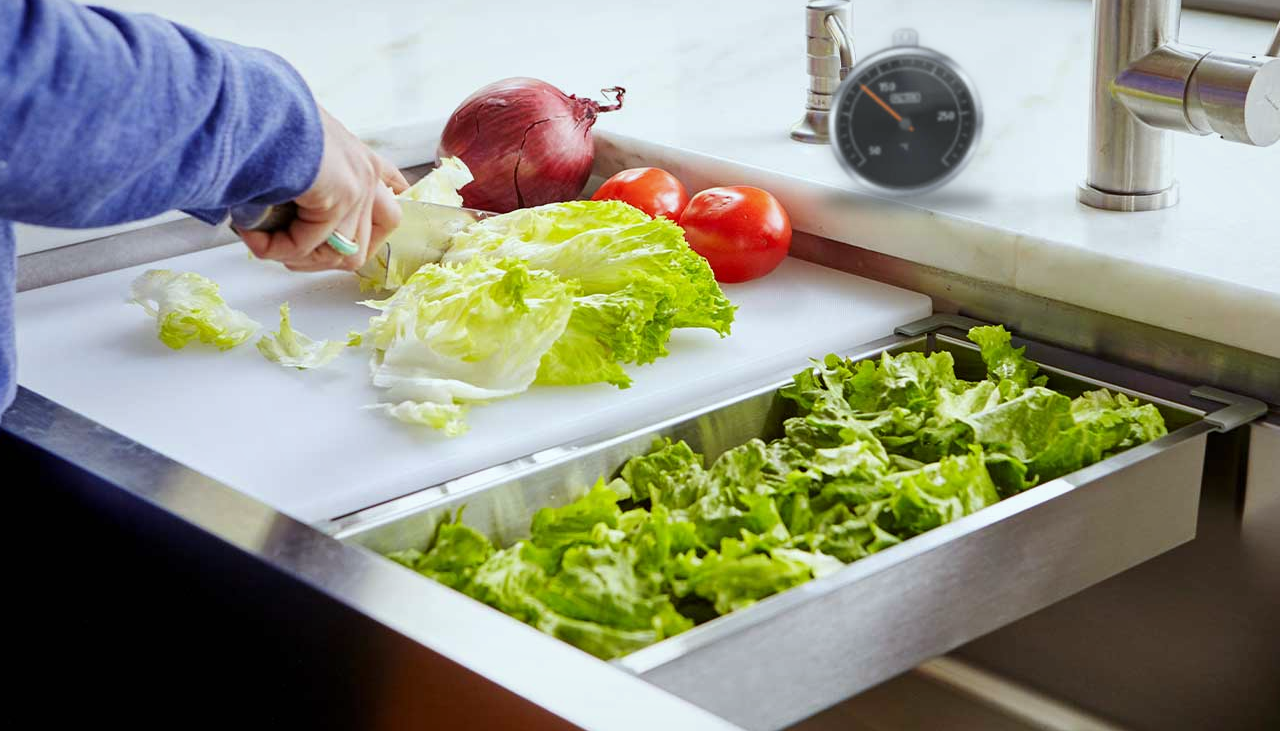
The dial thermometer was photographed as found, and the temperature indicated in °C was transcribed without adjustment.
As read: 130 °C
